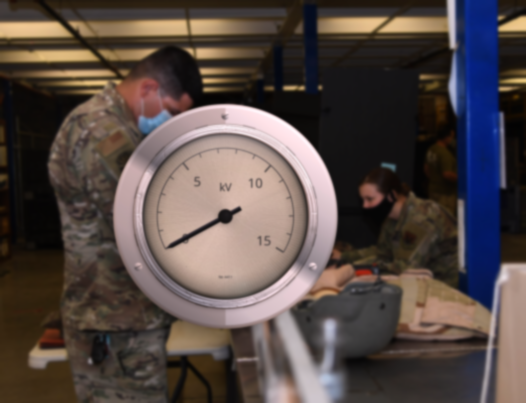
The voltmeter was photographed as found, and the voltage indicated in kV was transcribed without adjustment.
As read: 0 kV
